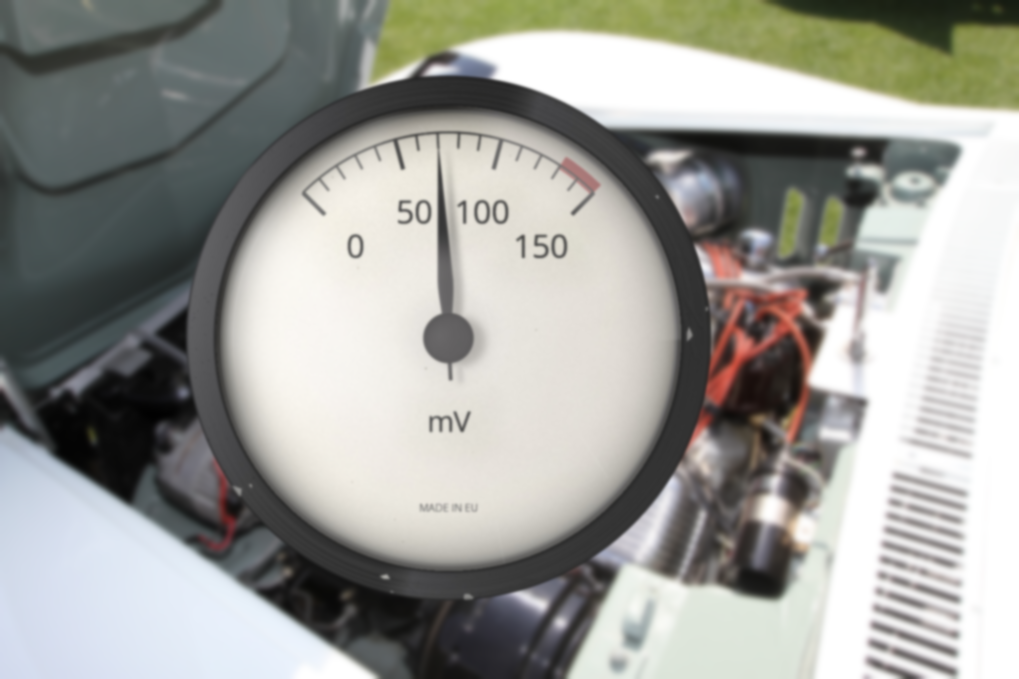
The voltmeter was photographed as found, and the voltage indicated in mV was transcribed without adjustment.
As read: 70 mV
